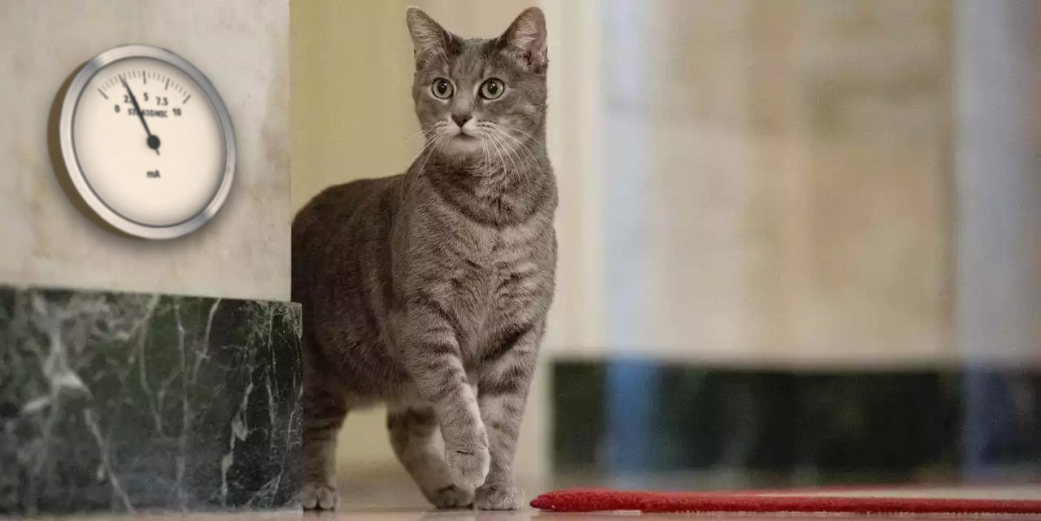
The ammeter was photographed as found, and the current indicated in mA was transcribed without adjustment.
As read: 2.5 mA
